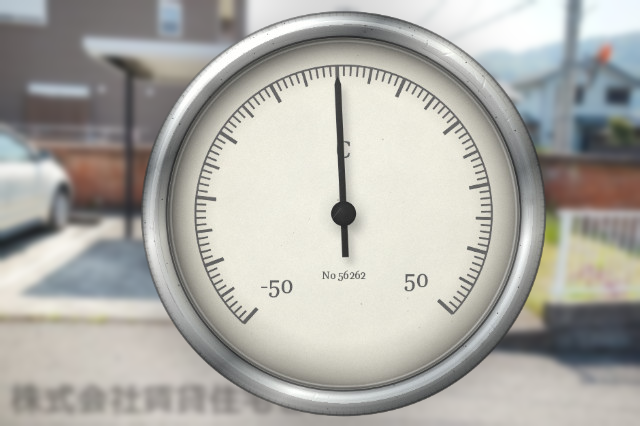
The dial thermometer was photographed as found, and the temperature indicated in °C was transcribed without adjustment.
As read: 0 °C
